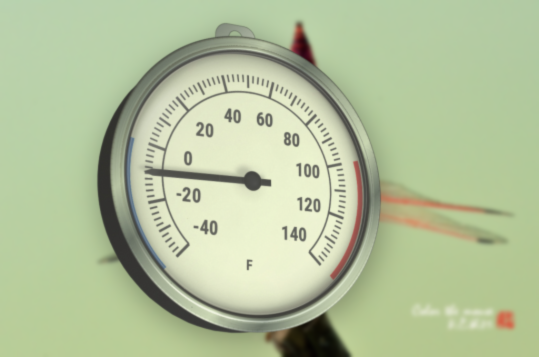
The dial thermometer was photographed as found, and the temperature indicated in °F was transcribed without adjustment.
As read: -10 °F
